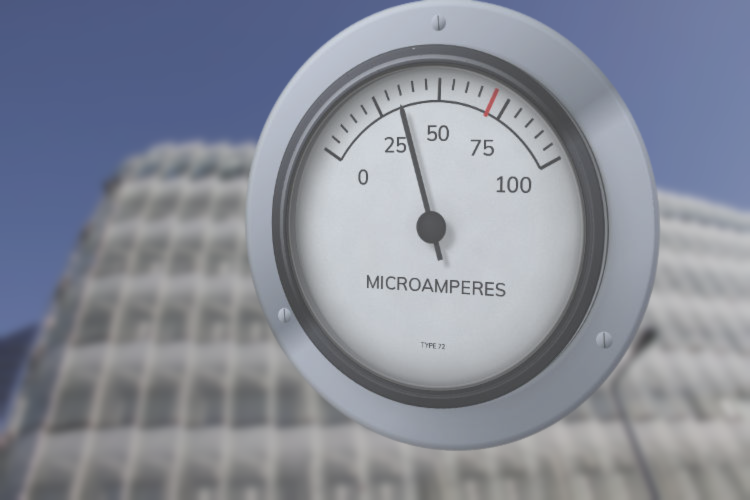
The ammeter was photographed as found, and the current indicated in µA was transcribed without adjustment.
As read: 35 µA
